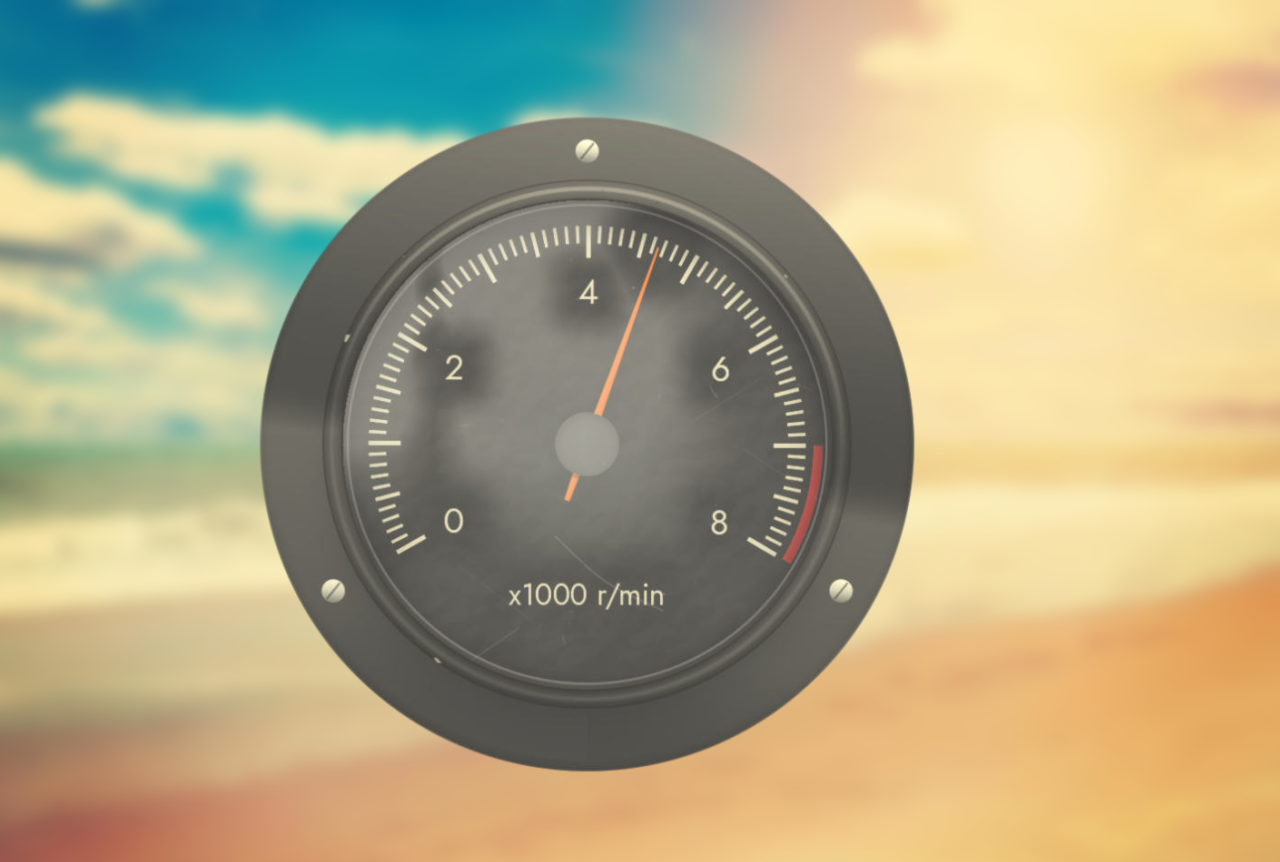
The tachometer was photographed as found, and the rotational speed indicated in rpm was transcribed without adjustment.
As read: 4650 rpm
